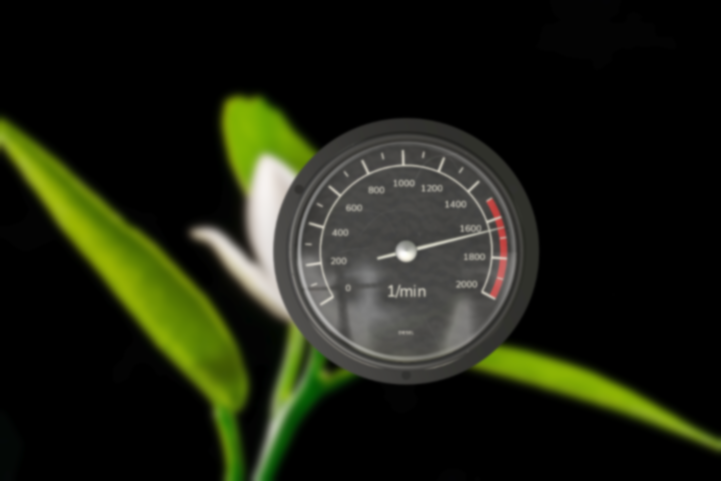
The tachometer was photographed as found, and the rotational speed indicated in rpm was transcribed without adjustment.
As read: 1650 rpm
